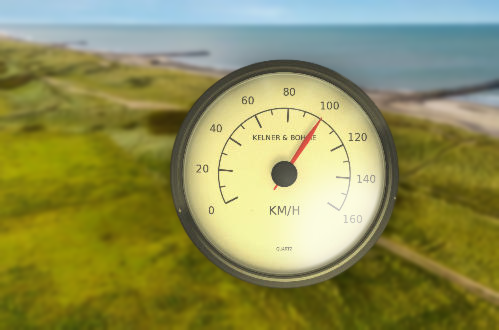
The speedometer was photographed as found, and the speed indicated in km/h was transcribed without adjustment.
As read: 100 km/h
